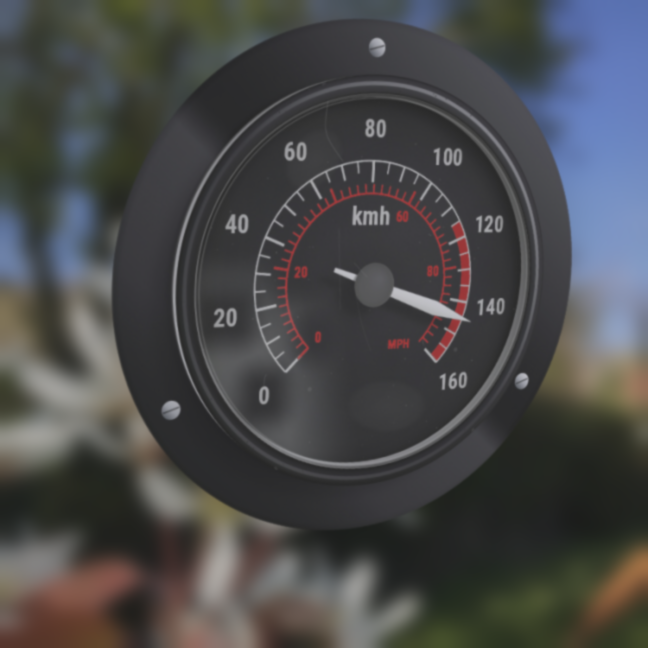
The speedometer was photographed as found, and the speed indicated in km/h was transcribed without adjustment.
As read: 145 km/h
